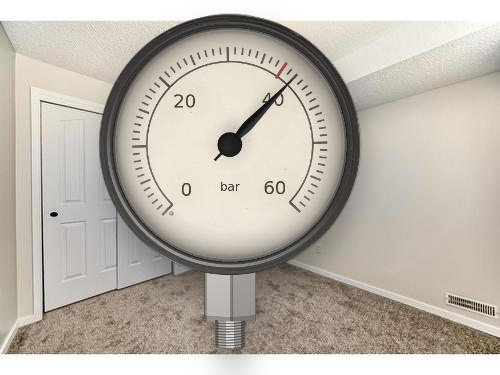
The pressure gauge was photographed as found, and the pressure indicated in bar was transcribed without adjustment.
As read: 40 bar
